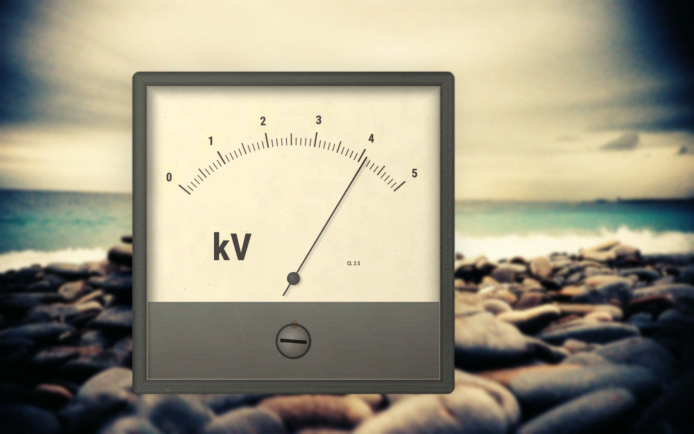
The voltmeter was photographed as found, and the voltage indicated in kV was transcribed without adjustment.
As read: 4.1 kV
